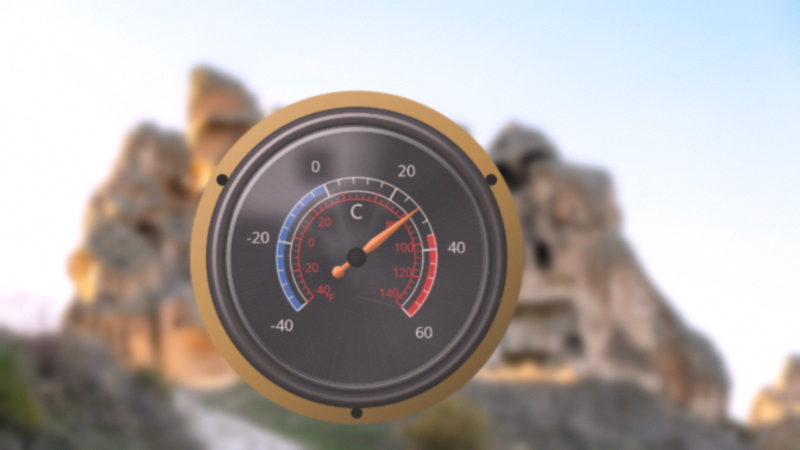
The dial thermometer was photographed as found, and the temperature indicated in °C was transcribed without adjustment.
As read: 28 °C
